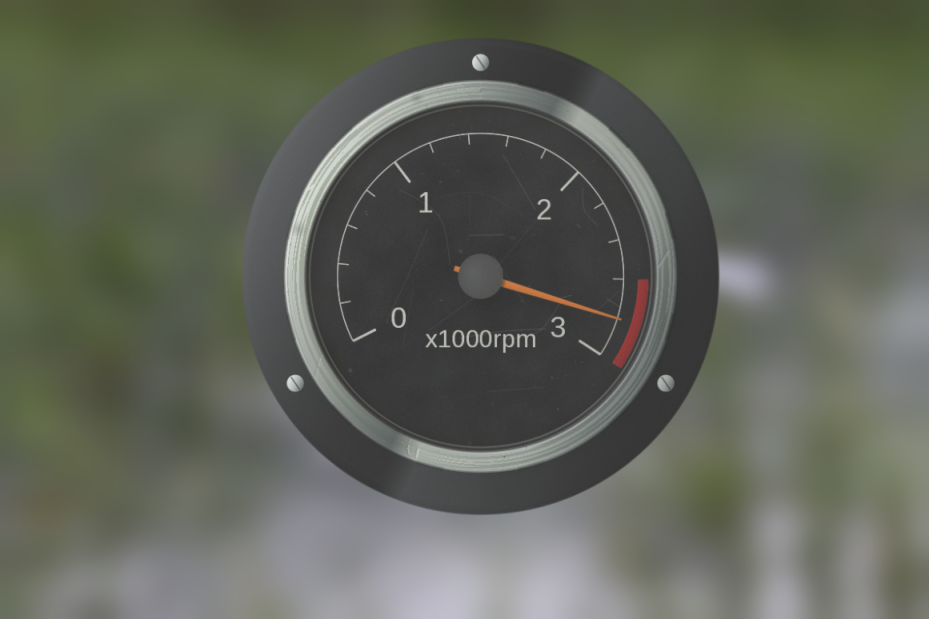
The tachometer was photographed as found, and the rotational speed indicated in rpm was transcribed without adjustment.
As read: 2800 rpm
